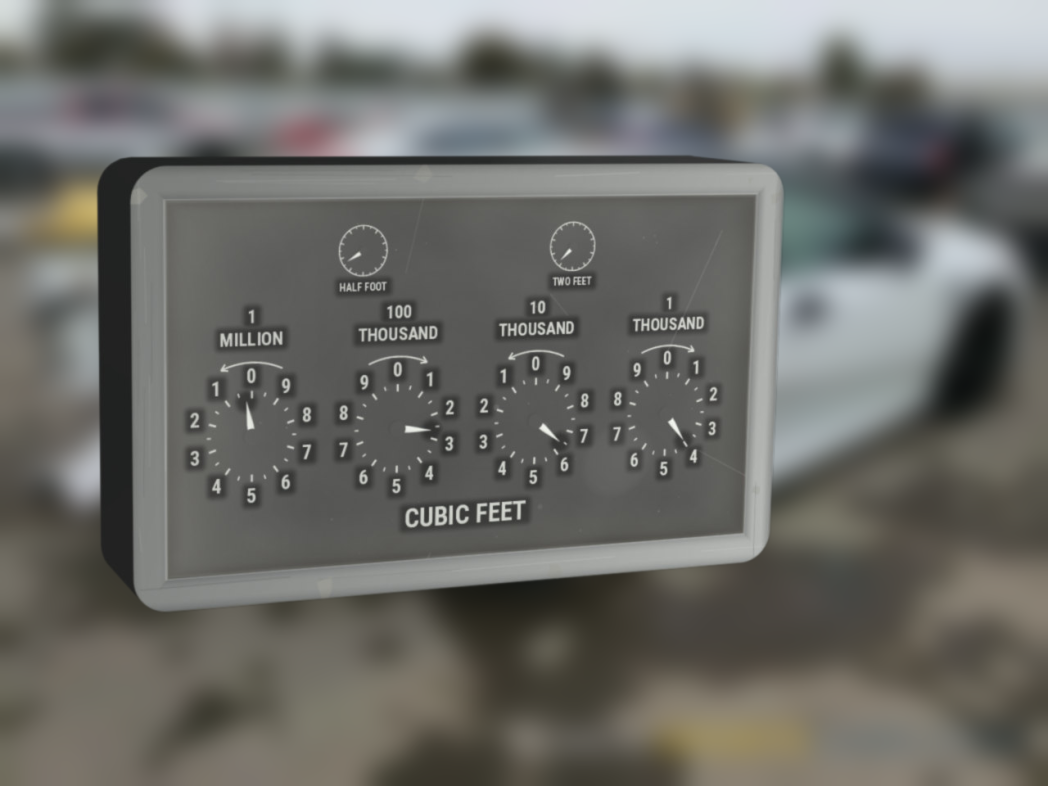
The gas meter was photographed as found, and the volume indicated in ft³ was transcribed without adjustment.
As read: 26400 ft³
